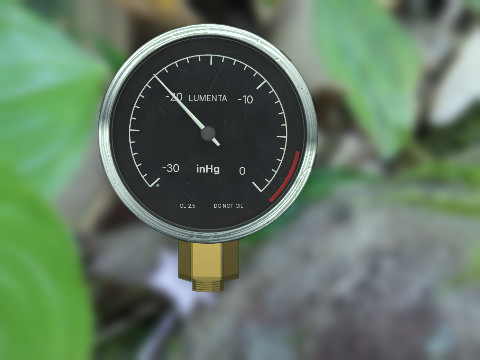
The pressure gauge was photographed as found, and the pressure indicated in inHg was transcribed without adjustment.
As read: -20 inHg
